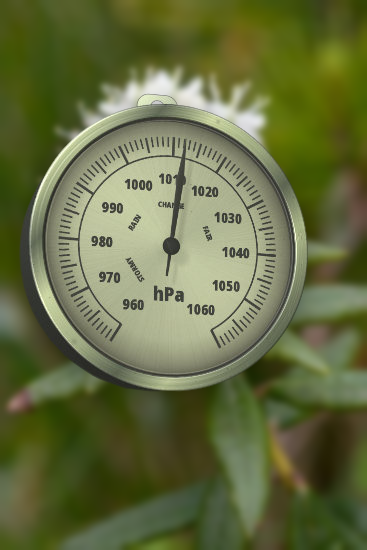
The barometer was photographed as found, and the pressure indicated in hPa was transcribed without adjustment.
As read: 1012 hPa
